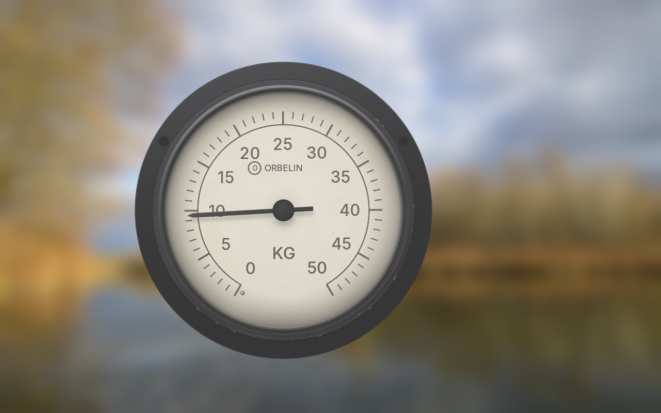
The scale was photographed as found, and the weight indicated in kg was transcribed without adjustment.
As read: 9.5 kg
